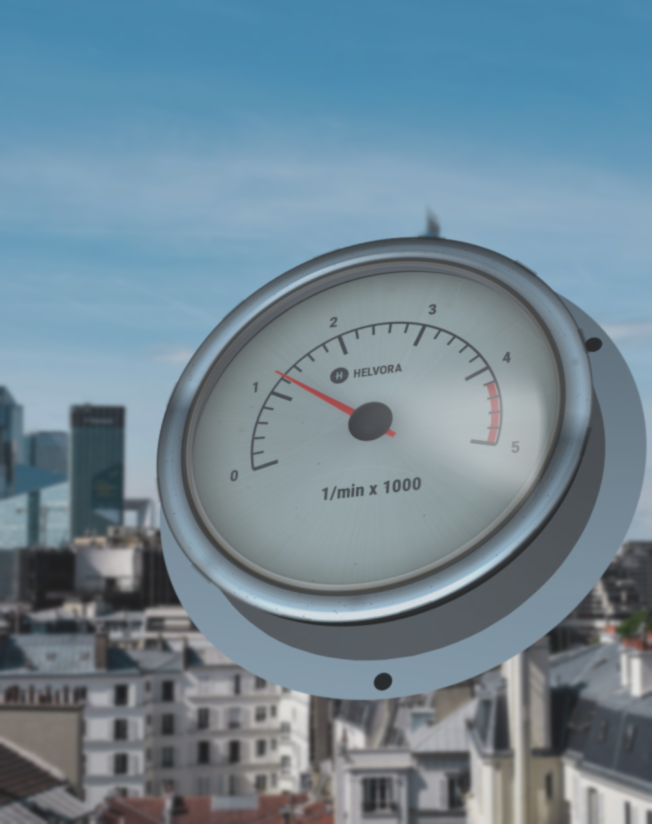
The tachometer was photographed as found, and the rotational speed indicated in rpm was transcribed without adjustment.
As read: 1200 rpm
